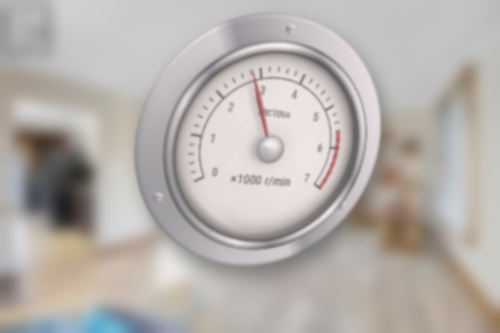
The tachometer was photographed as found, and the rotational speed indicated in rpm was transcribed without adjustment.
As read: 2800 rpm
